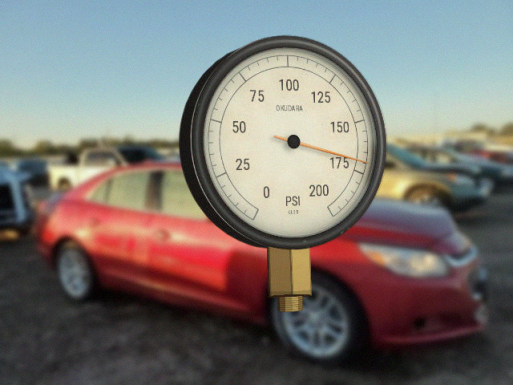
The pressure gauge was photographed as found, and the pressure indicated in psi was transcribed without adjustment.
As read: 170 psi
